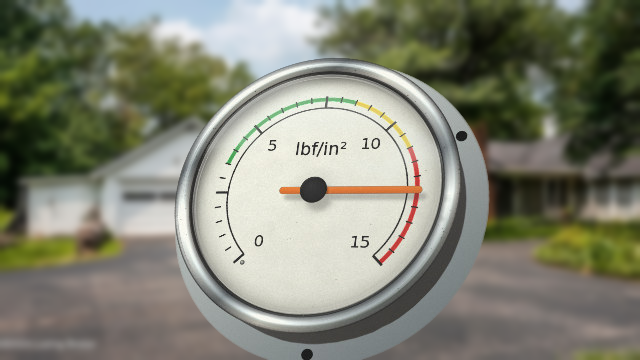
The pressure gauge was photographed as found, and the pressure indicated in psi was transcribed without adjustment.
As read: 12.5 psi
